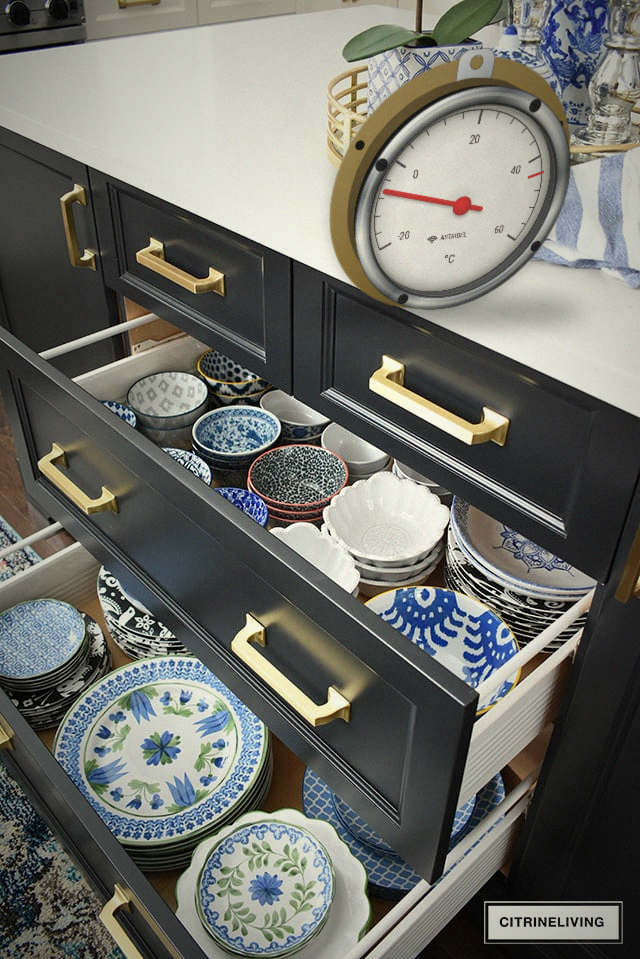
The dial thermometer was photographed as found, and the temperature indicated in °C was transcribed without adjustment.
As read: -6 °C
